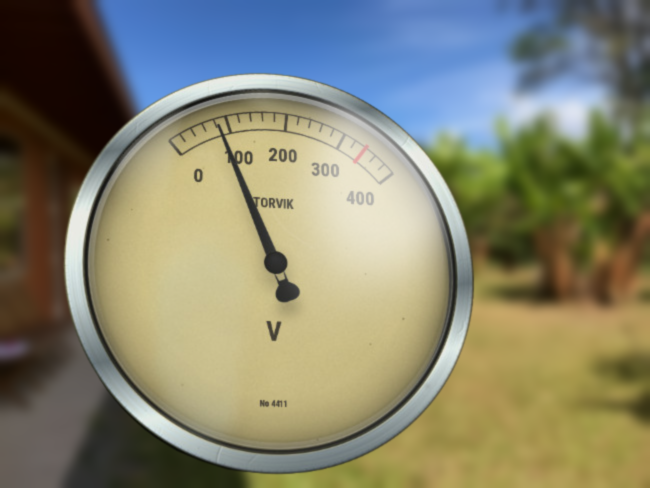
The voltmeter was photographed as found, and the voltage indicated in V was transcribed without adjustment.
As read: 80 V
